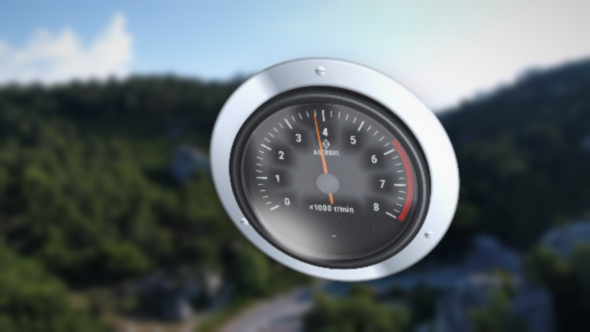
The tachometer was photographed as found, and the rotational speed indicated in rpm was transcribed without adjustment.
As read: 3800 rpm
